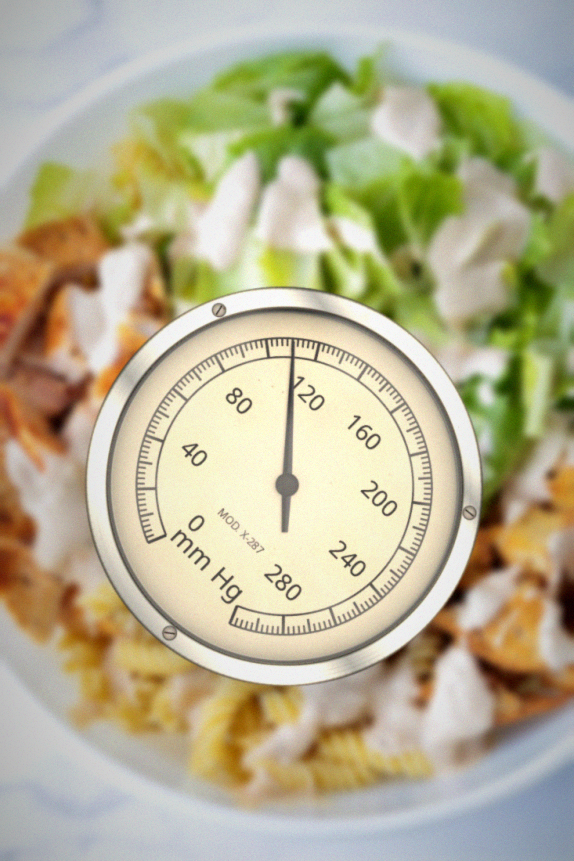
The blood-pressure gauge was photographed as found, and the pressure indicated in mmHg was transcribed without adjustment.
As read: 110 mmHg
